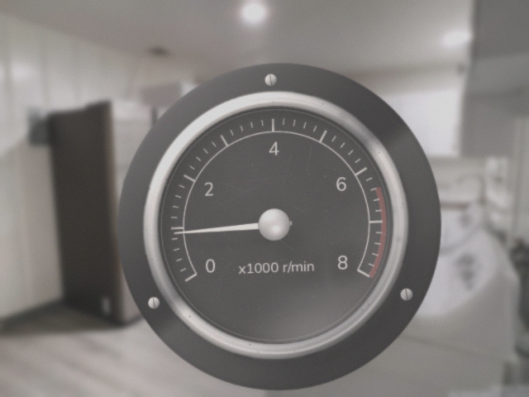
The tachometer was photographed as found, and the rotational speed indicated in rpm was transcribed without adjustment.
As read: 900 rpm
